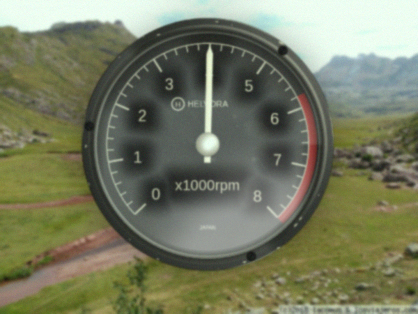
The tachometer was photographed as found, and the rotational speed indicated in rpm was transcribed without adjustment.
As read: 4000 rpm
